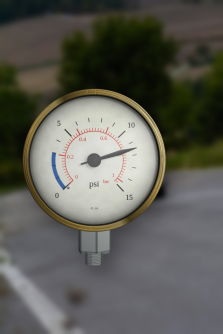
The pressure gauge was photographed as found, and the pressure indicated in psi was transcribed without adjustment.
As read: 11.5 psi
